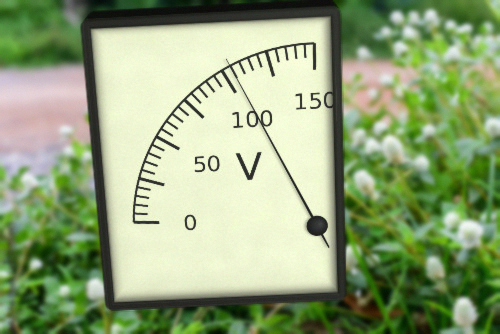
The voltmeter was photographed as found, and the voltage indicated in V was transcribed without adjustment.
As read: 105 V
